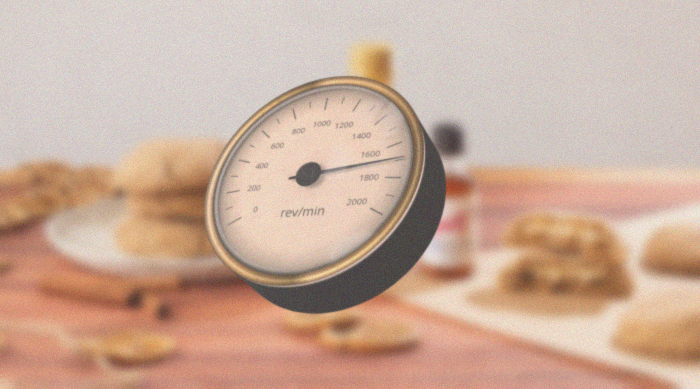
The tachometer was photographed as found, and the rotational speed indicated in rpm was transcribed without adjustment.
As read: 1700 rpm
